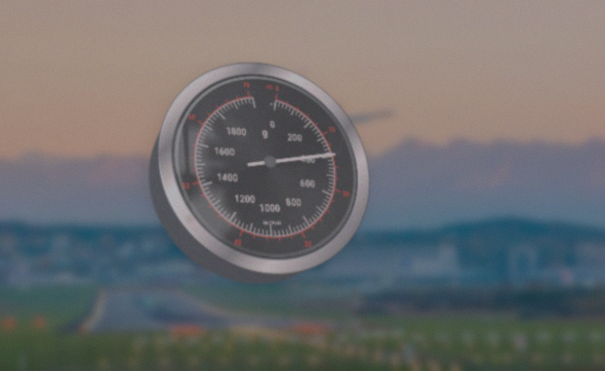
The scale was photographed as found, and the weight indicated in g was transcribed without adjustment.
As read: 400 g
